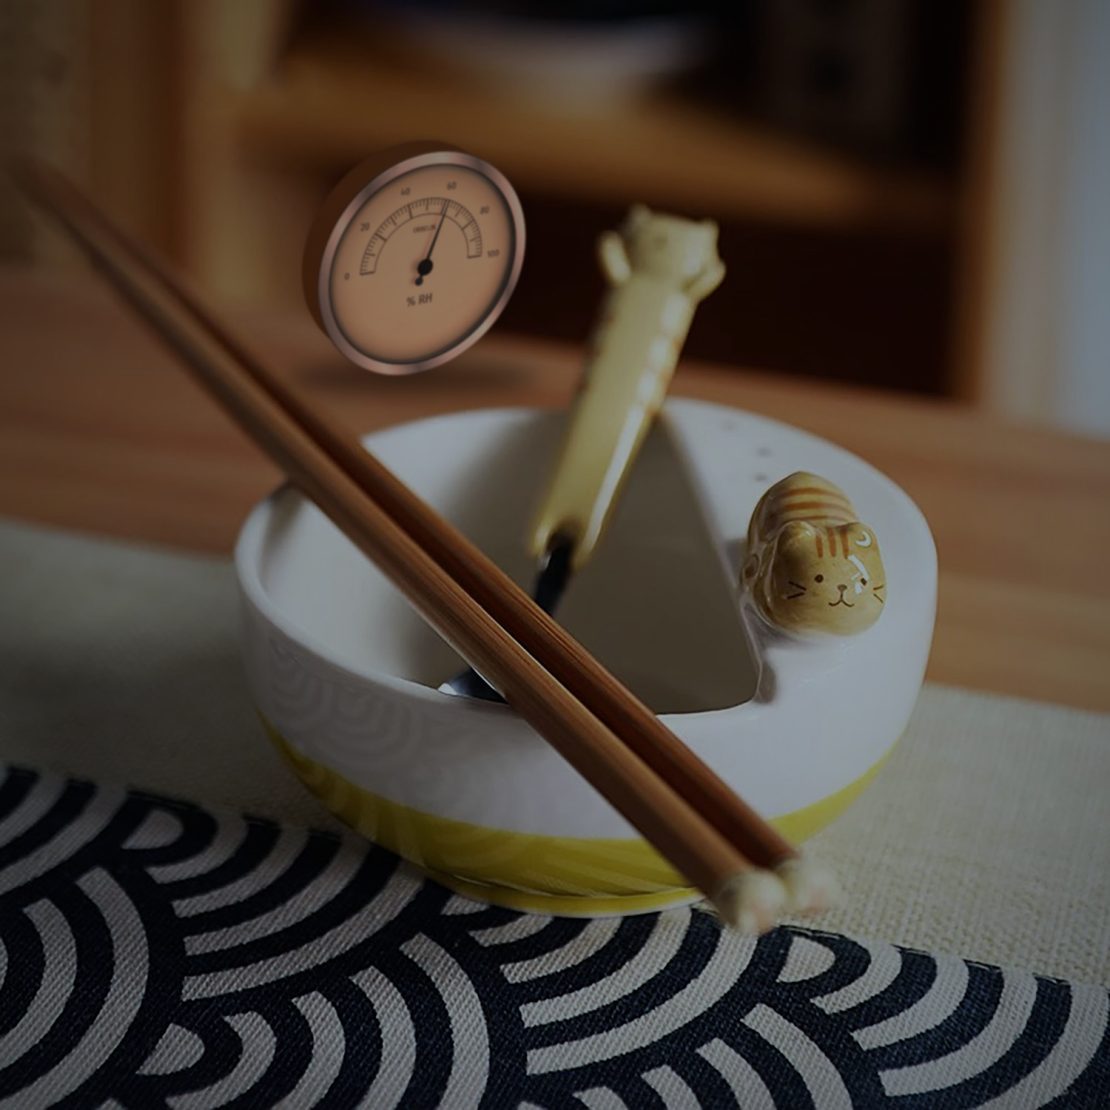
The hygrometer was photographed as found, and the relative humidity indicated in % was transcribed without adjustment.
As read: 60 %
